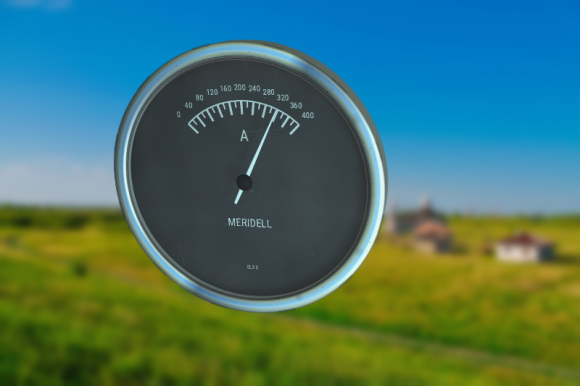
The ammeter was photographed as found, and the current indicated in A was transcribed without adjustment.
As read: 320 A
